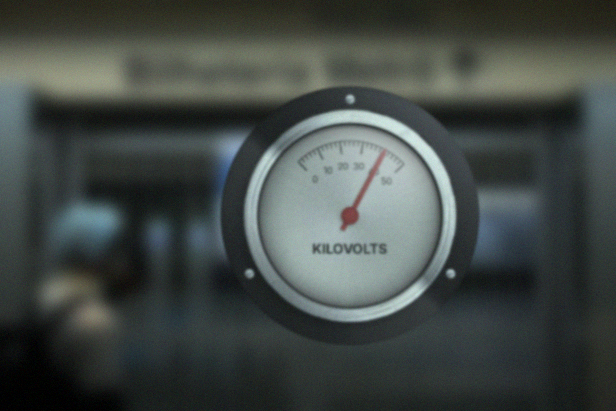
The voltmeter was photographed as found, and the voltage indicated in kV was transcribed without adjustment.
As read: 40 kV
